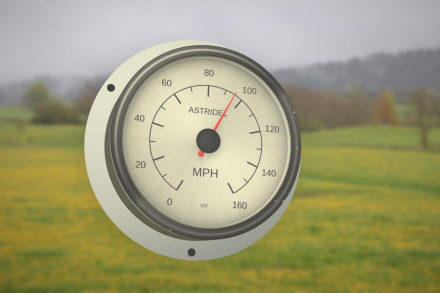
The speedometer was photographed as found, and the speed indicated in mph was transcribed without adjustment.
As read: 95 mph
